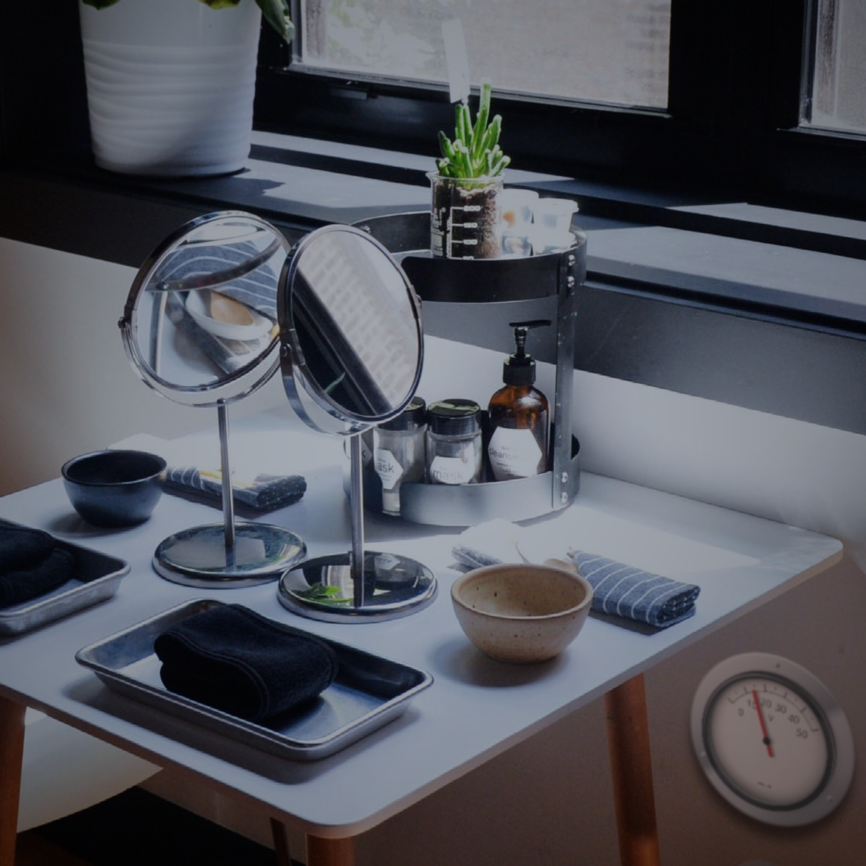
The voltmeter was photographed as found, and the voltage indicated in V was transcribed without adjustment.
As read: 15 V
